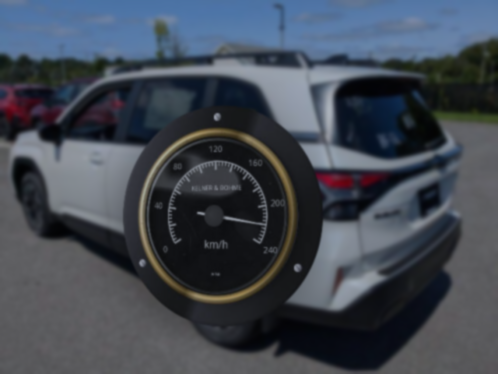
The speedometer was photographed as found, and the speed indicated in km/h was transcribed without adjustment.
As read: 220 km/h
